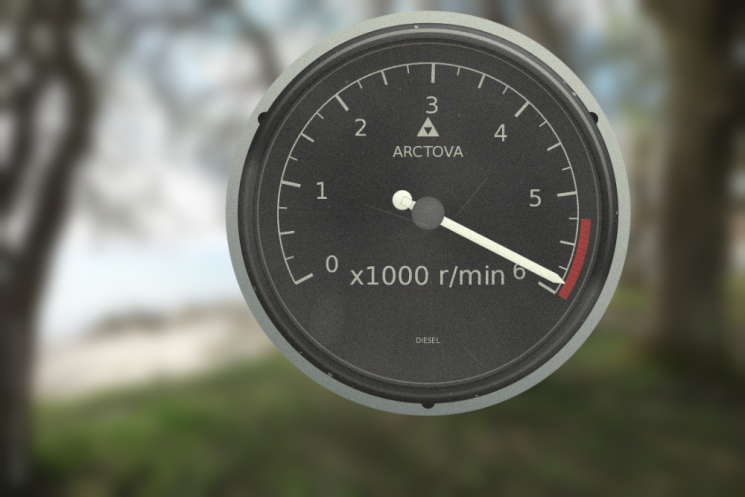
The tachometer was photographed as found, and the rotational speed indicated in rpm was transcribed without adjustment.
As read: 5875 rpm
